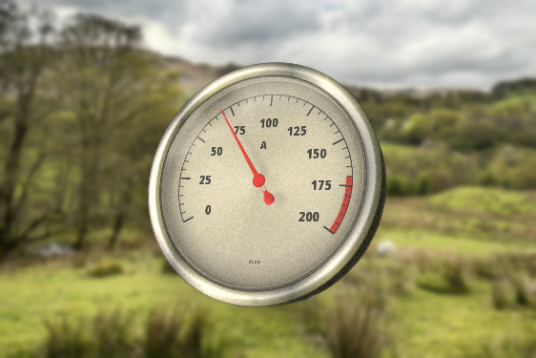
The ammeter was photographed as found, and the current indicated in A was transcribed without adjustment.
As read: 70 A
